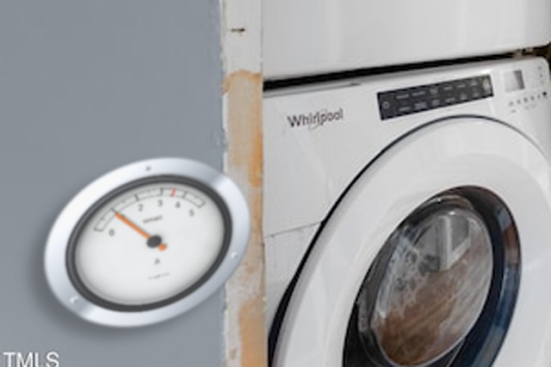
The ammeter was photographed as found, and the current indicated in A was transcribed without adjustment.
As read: 1 A
